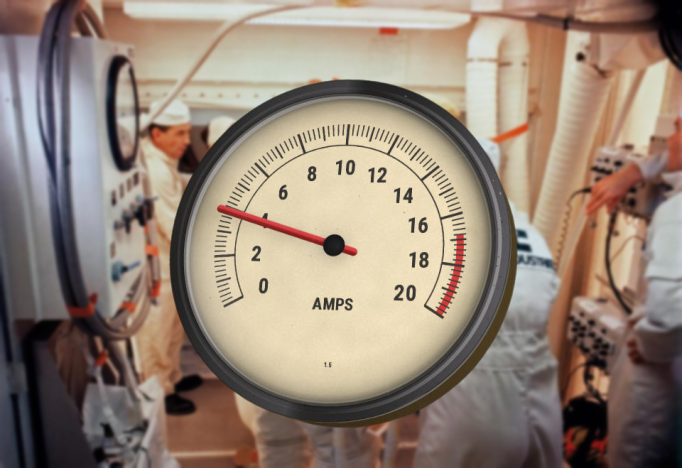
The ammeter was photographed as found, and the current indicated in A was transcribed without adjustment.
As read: 3.8 A
